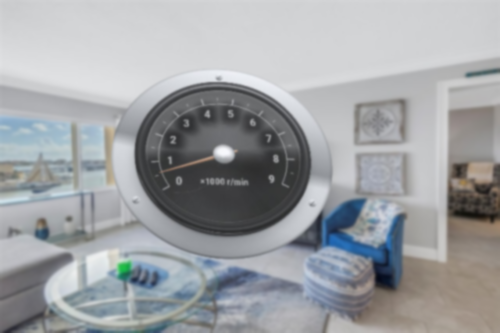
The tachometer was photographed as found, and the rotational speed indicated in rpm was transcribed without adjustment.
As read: 500 rpm
